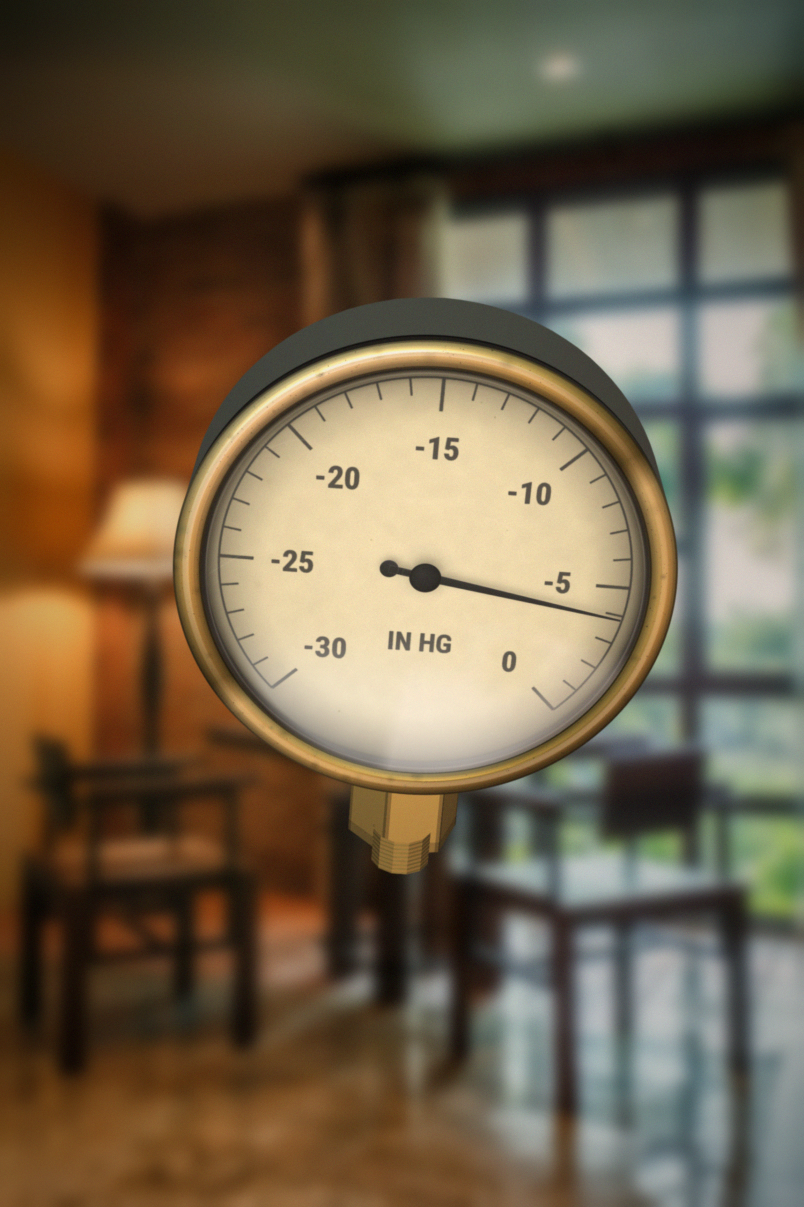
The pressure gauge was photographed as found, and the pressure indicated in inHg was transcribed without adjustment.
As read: -4 inHg
